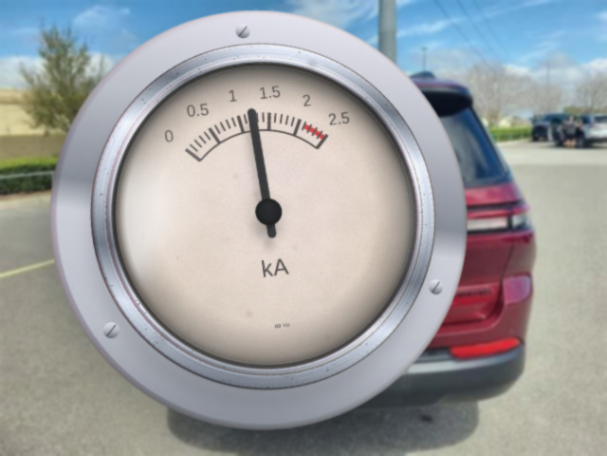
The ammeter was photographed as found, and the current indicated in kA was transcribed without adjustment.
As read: 1.2 kA
